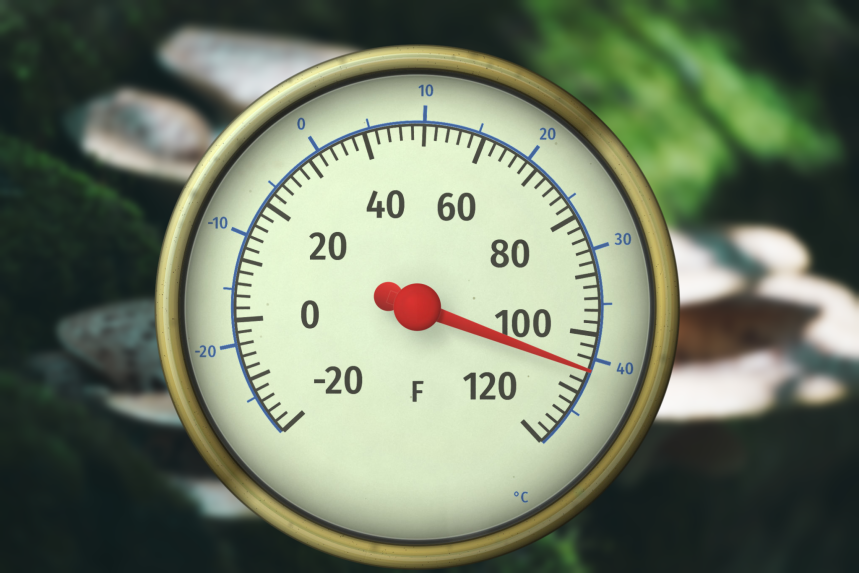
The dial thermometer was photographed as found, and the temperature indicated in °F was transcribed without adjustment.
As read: 106 °F
